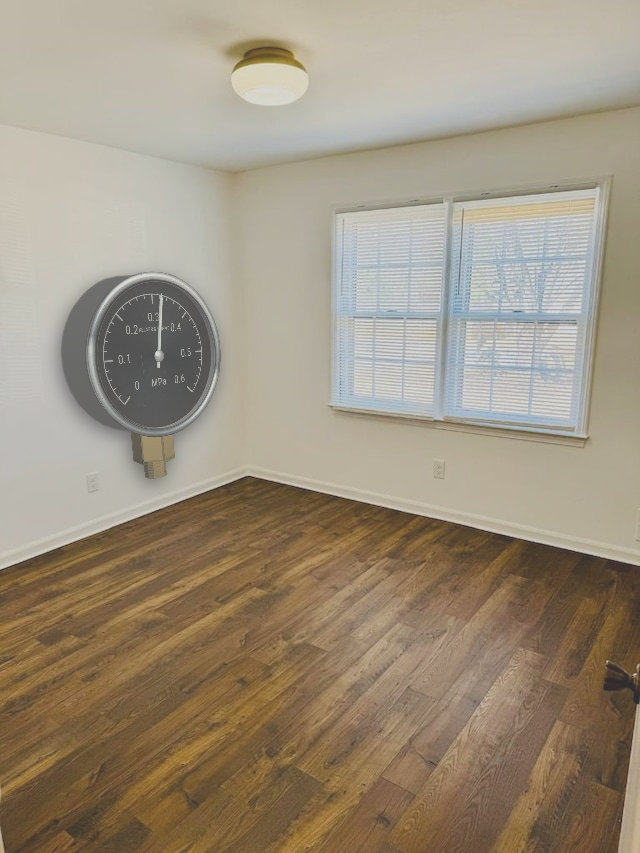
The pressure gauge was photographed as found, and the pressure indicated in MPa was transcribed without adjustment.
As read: 0.32 MPa
